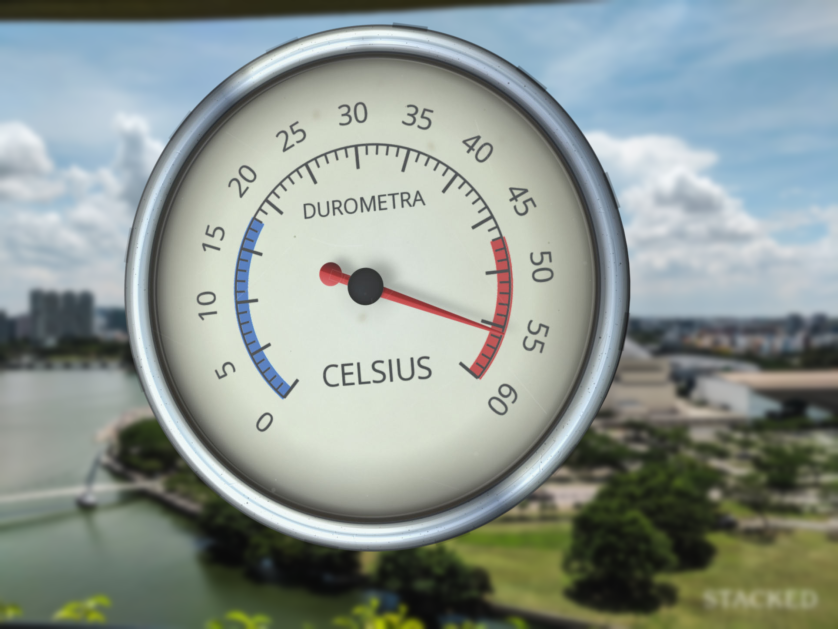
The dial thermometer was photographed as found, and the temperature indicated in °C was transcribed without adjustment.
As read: 55.5 °C
